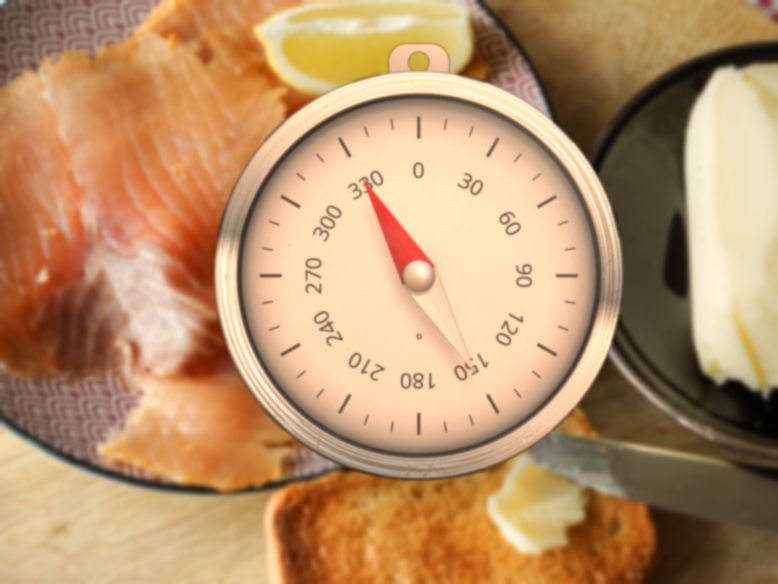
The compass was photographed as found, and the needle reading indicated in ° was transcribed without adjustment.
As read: 330 °
